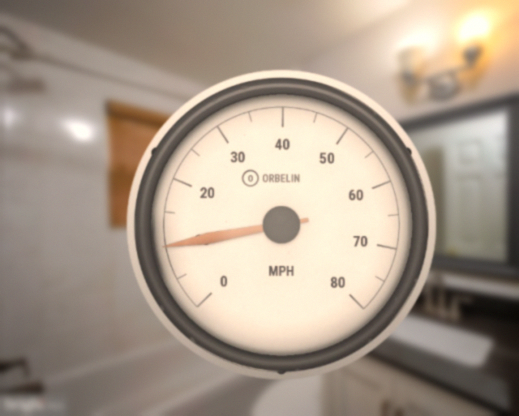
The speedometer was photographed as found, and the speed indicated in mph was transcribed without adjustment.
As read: 10 mph
